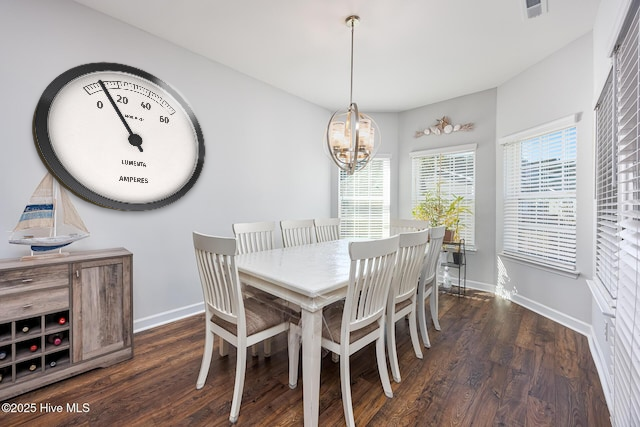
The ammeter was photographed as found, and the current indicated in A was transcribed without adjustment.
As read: 10 A
